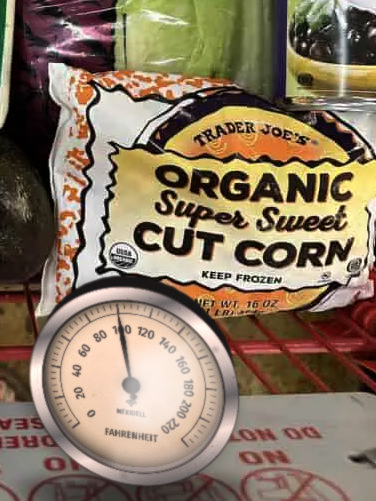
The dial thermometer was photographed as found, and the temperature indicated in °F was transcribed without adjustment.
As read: 100 °F
